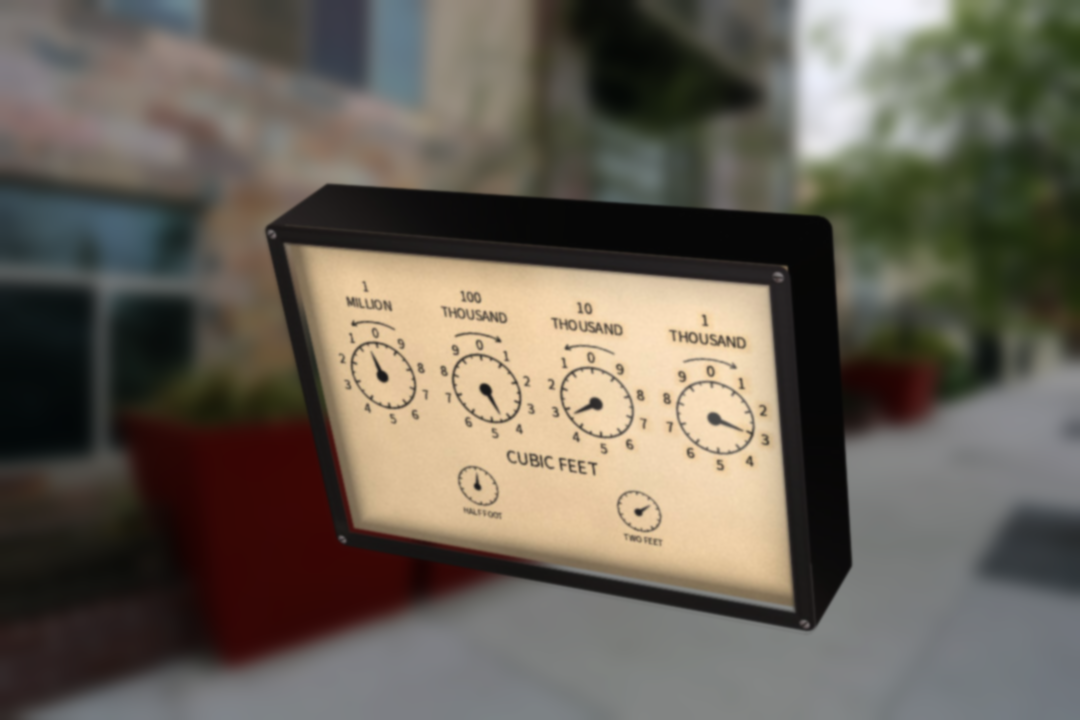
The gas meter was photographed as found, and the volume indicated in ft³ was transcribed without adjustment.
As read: 43300 ft³
